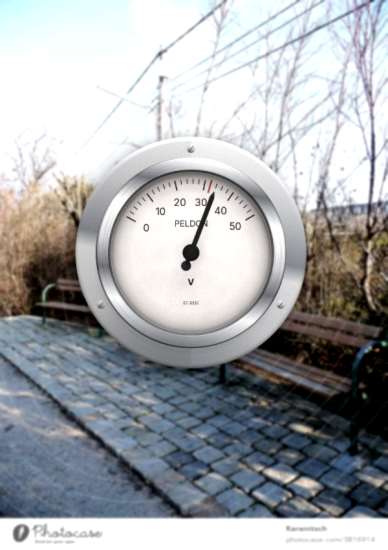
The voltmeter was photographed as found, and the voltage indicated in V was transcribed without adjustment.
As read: 34 V
